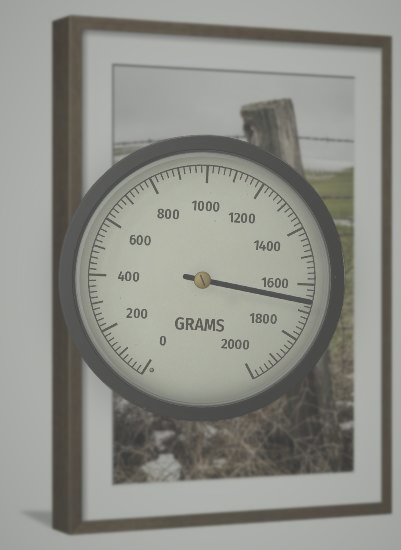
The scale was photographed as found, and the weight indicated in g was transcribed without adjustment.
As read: 1660 g
